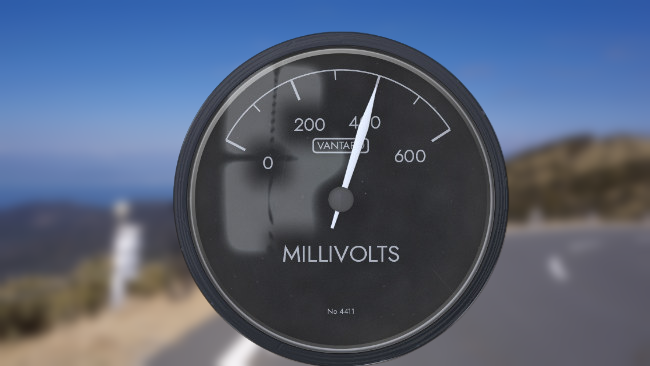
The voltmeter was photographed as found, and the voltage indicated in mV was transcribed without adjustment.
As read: 400 mV
